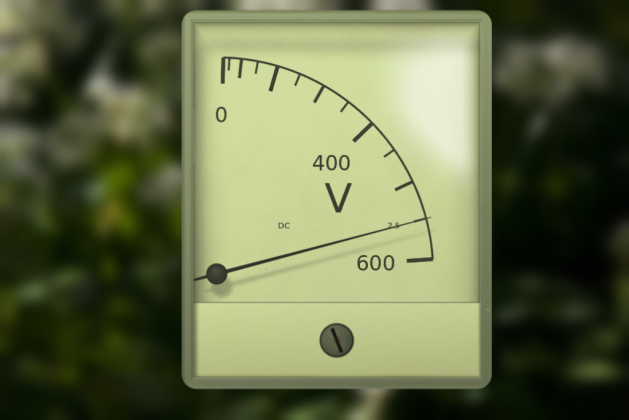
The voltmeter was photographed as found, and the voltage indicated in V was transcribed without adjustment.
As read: 550 V
